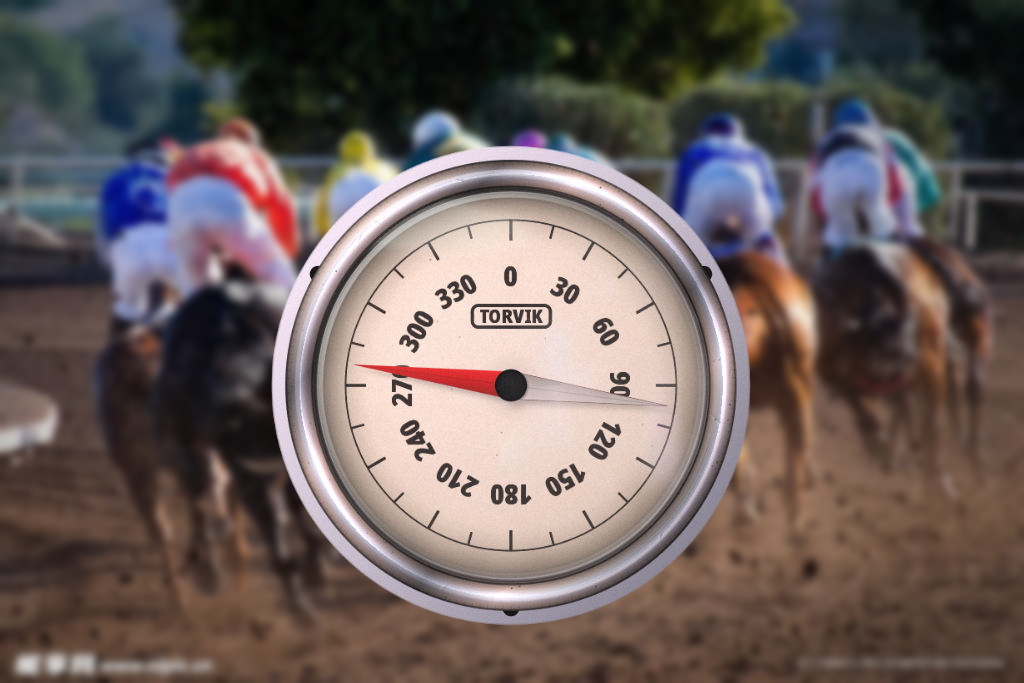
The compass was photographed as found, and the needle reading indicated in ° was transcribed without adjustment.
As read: 277.5 °
